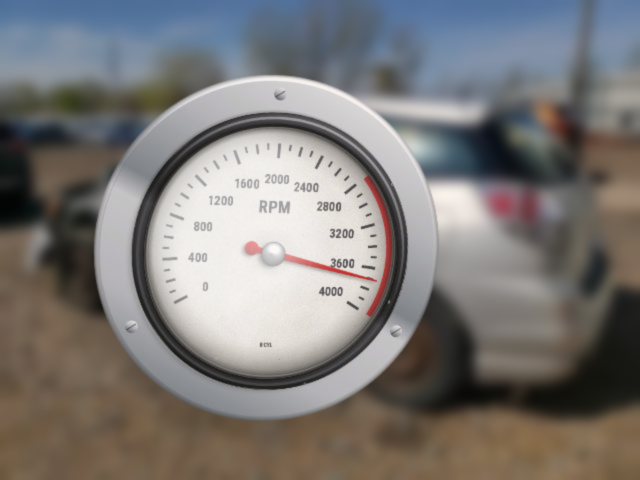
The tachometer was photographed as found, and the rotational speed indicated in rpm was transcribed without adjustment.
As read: 3700 rpm
